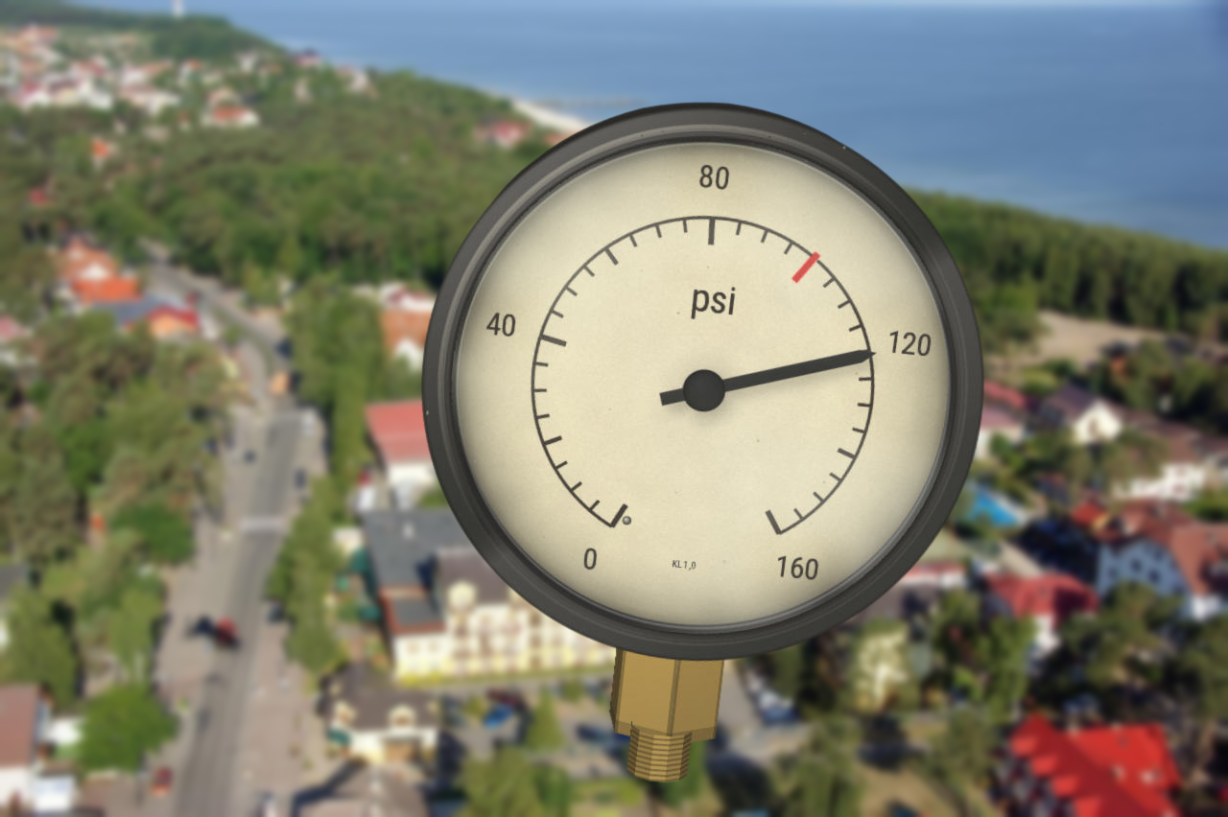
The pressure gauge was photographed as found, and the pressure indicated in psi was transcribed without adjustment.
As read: 120 psi
